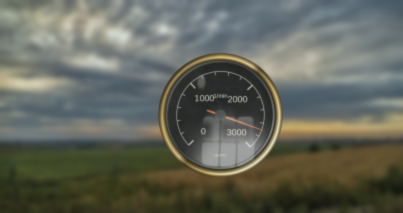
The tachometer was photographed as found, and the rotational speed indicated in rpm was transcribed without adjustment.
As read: 2700 rpm
